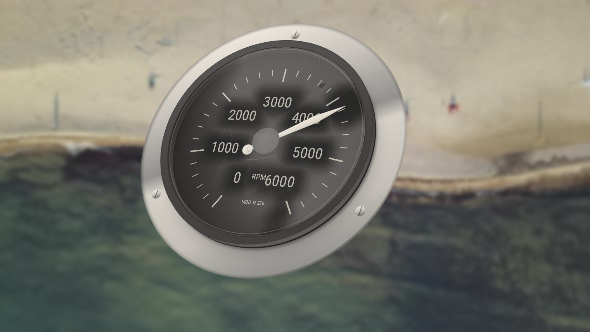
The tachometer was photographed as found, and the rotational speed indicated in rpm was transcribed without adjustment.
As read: 4200 rpm
